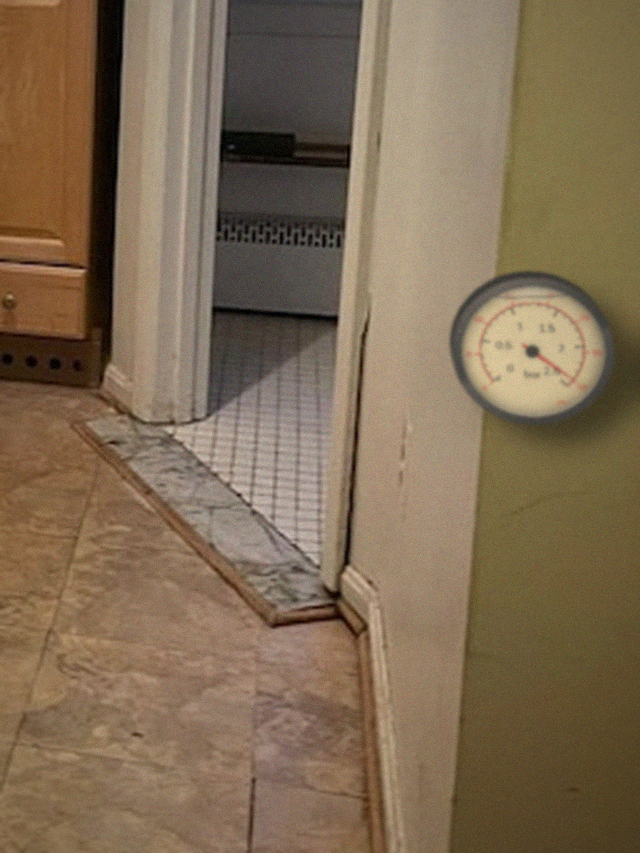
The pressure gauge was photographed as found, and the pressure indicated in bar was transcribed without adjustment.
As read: 2.4 bar
